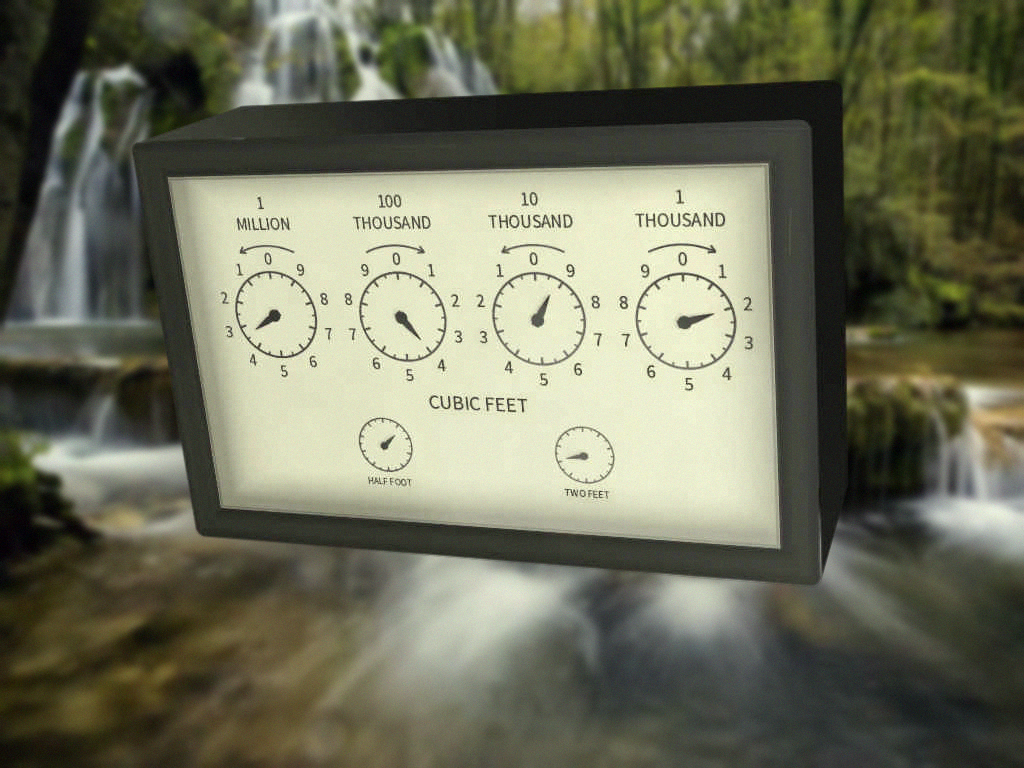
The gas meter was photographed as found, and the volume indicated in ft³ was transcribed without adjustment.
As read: 339200 ft³
